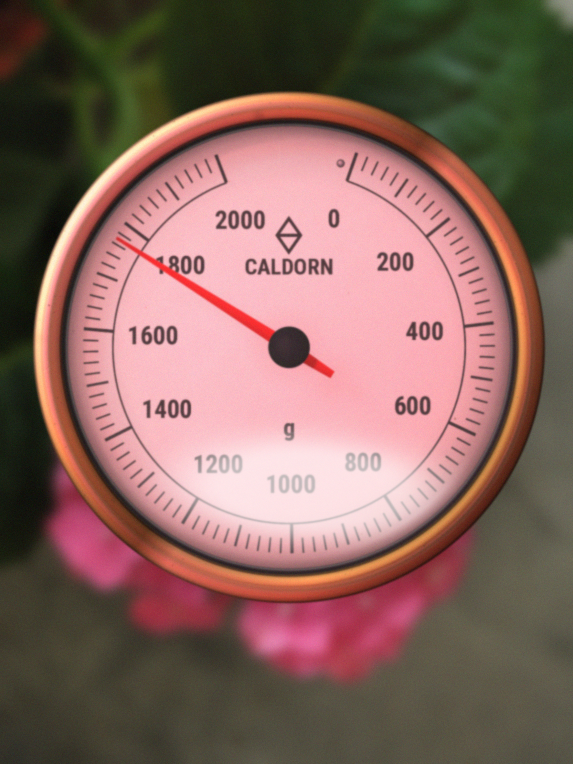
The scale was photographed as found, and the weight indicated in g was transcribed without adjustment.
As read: 1770 g
